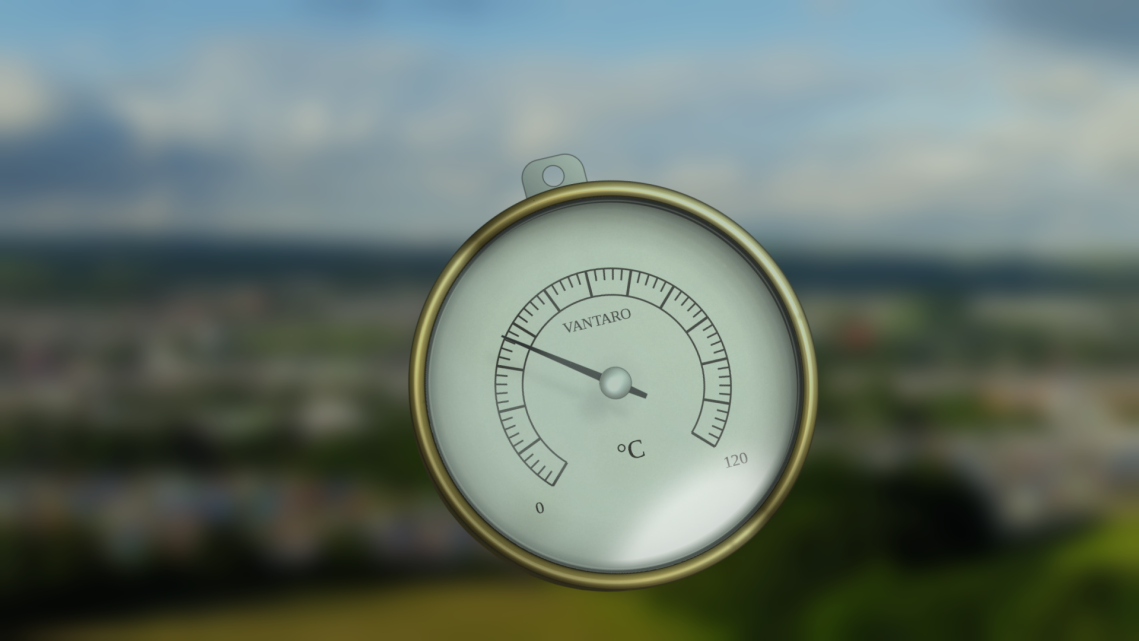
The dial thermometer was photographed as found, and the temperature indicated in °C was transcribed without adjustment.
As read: 36 °C
